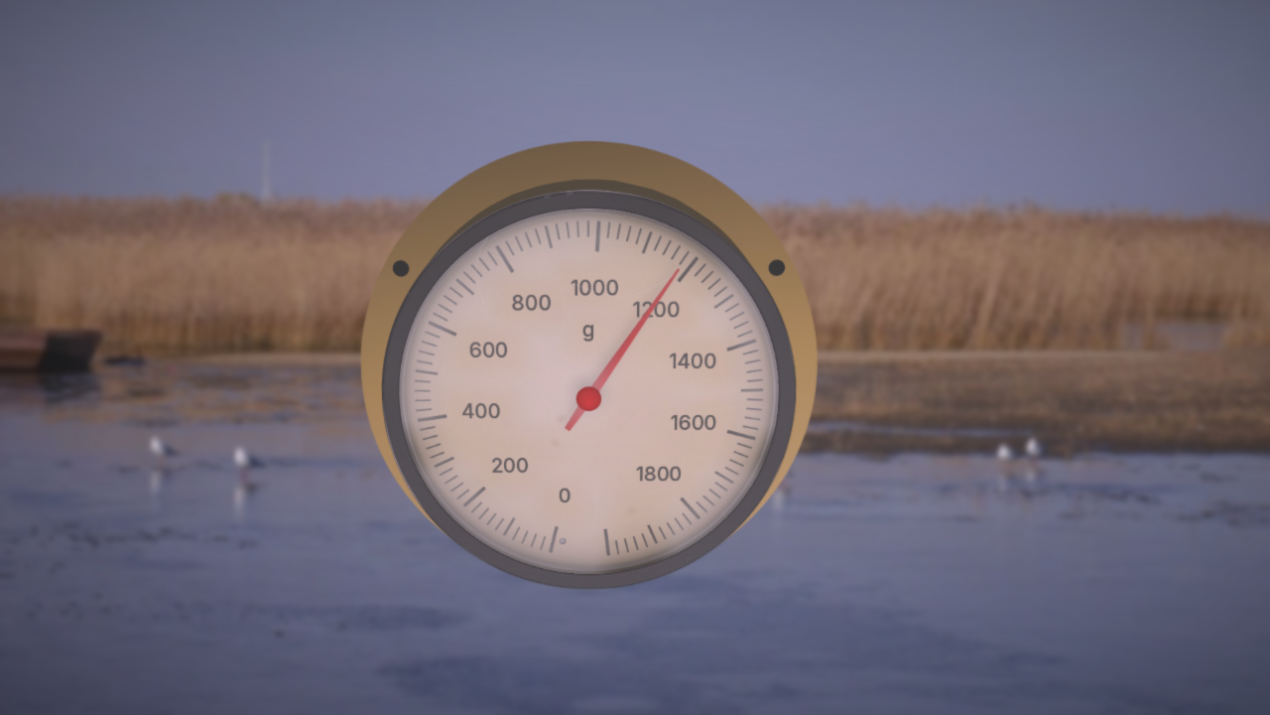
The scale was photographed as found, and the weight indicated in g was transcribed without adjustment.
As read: 1180 g
